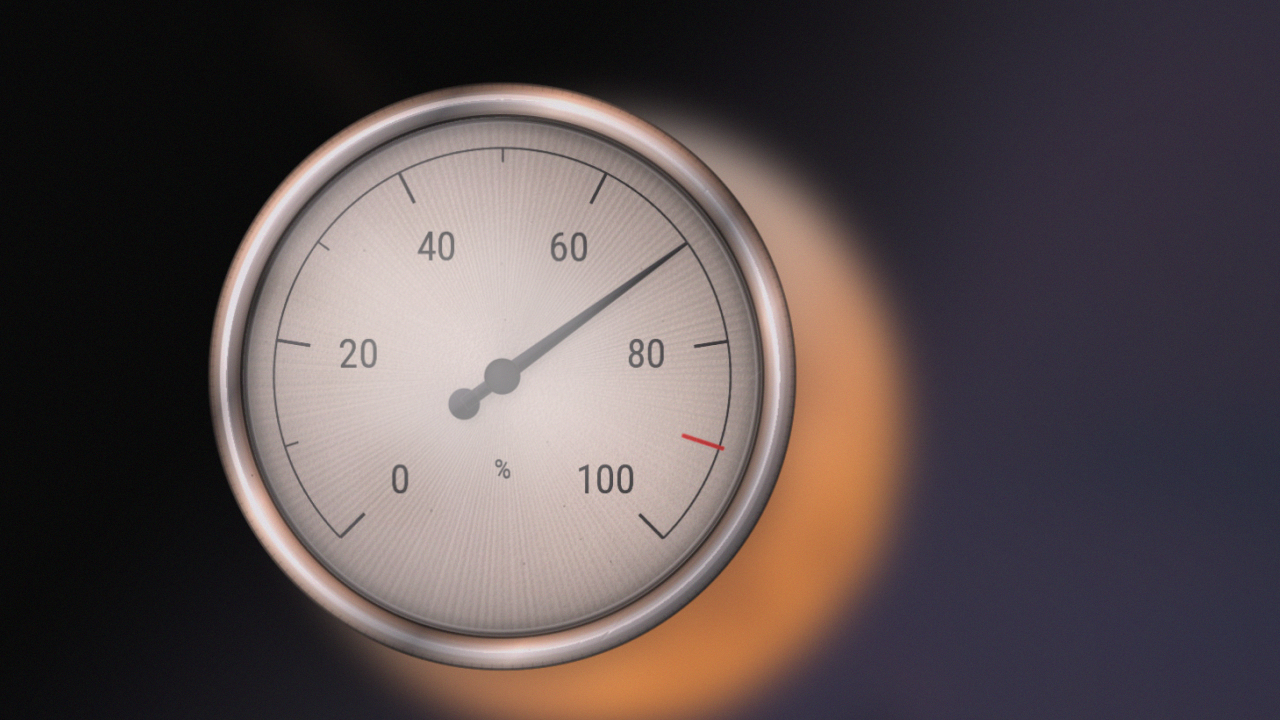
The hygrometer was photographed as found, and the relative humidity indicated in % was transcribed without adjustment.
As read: 70 %
